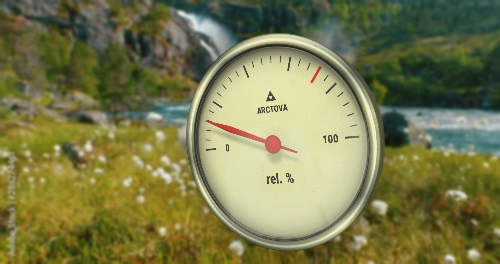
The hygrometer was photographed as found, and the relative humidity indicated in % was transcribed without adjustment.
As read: 12 %
